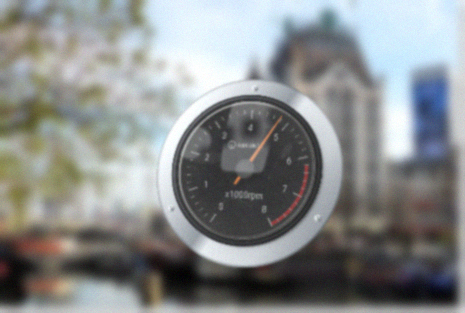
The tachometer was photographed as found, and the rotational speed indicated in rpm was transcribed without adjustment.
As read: 4800 rpm
